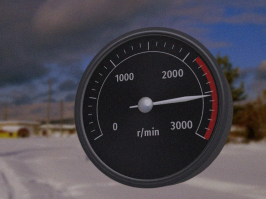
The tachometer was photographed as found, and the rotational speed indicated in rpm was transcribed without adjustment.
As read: 2550 rpm
